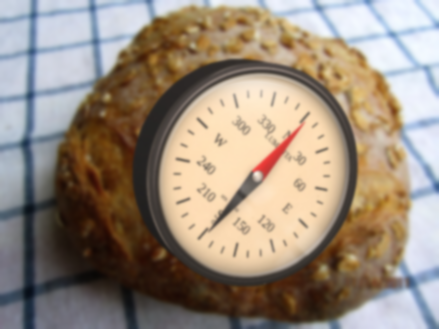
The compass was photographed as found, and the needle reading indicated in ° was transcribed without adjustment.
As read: 0 °
